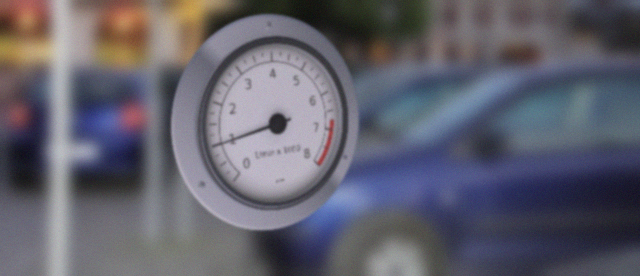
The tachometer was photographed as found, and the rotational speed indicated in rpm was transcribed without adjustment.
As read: 1000 rpm
